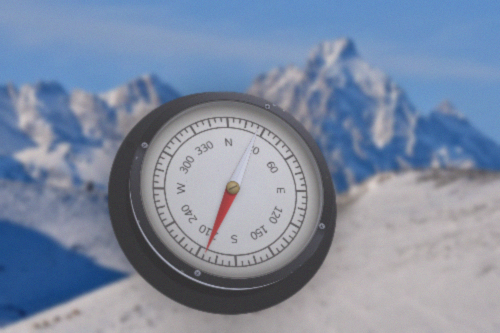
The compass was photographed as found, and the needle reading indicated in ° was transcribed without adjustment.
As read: 205 °
